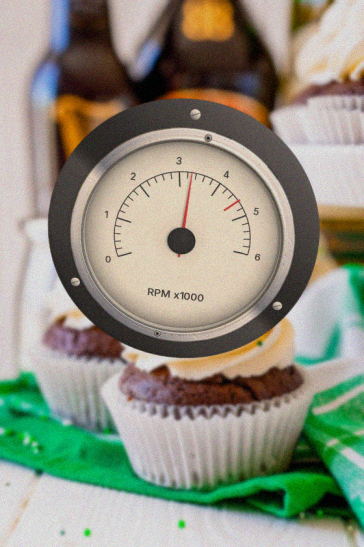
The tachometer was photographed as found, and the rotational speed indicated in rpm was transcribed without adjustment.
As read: 3300 rpm
